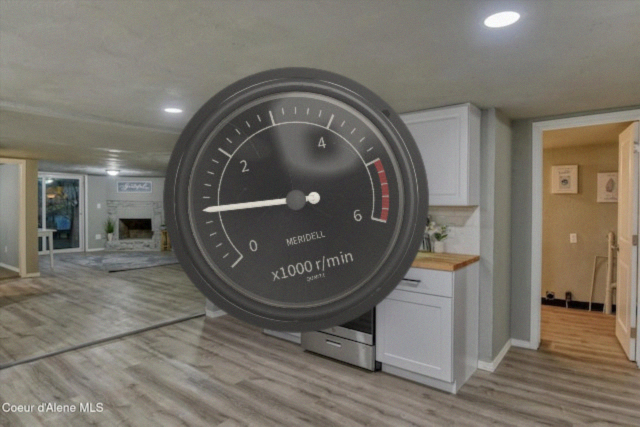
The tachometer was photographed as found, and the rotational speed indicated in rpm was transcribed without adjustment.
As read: 1000 rpm
